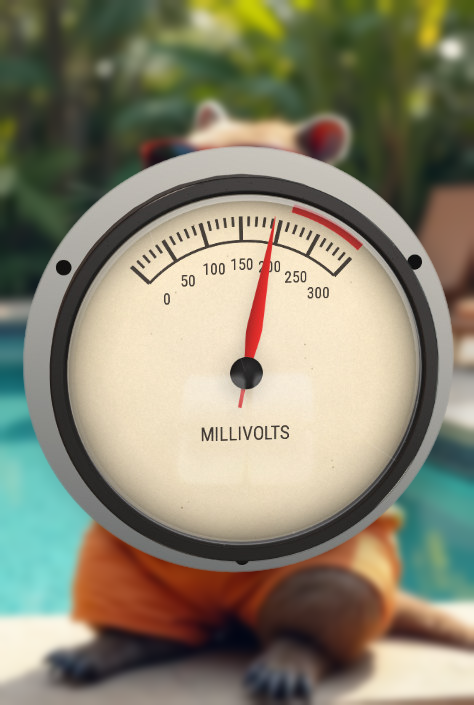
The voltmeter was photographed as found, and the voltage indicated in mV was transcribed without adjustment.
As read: 190 mV
